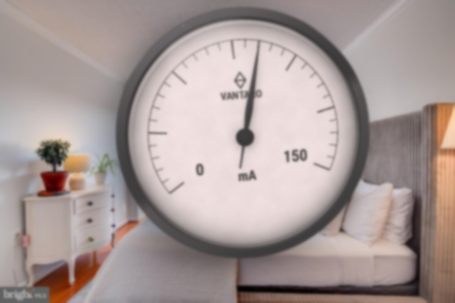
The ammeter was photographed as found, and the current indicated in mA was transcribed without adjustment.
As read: 85 mA
